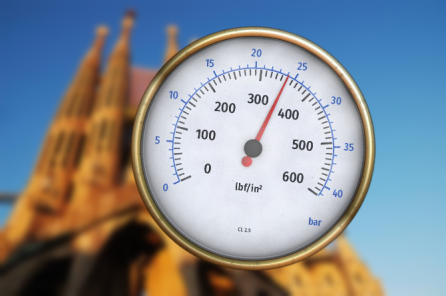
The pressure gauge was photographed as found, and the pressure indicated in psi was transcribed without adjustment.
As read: 350 psi
